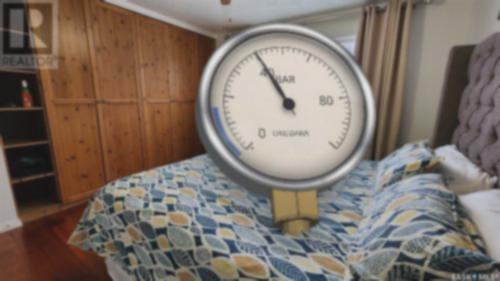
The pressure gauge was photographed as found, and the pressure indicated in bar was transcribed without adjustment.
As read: 40 bar
